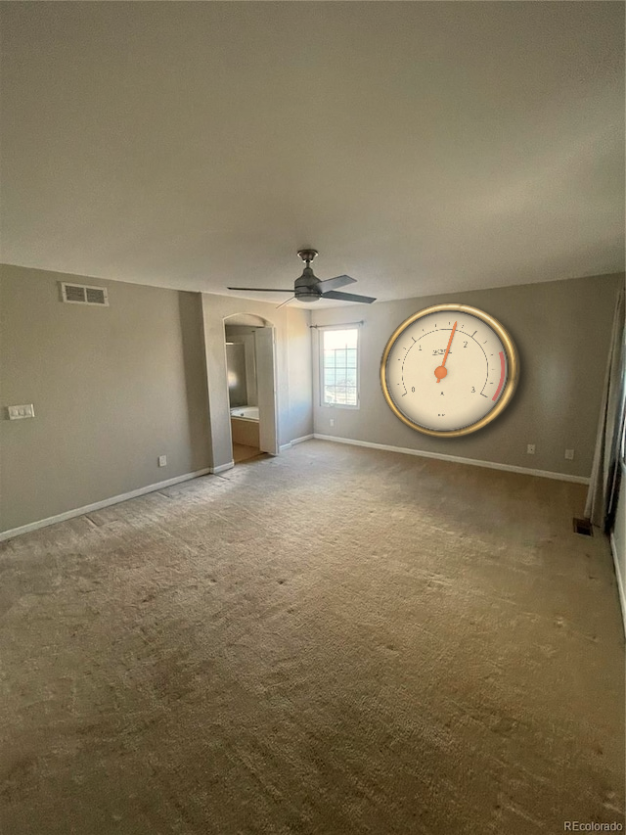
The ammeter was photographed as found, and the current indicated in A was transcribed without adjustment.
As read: 1.7 A
